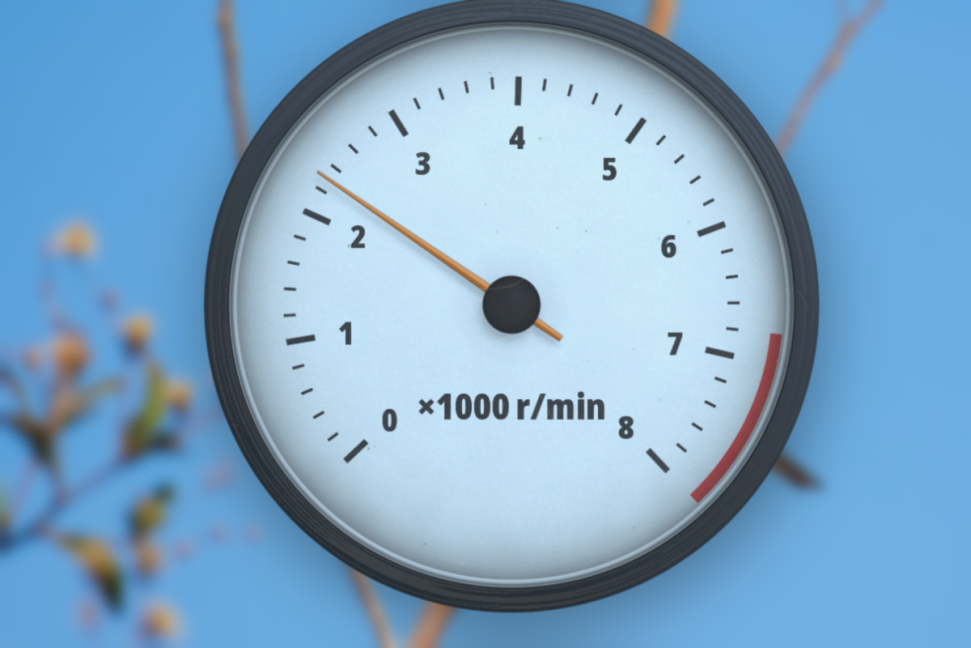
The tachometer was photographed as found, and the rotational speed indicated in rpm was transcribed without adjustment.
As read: 2300 rpm
